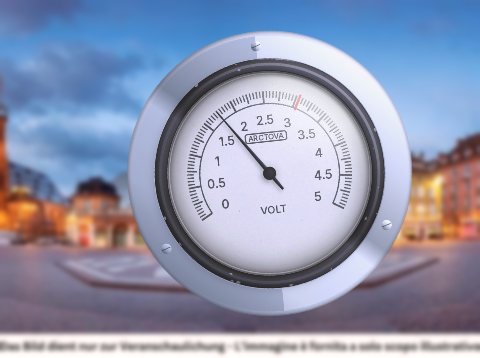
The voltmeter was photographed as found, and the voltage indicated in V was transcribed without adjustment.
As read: 1.75 V
